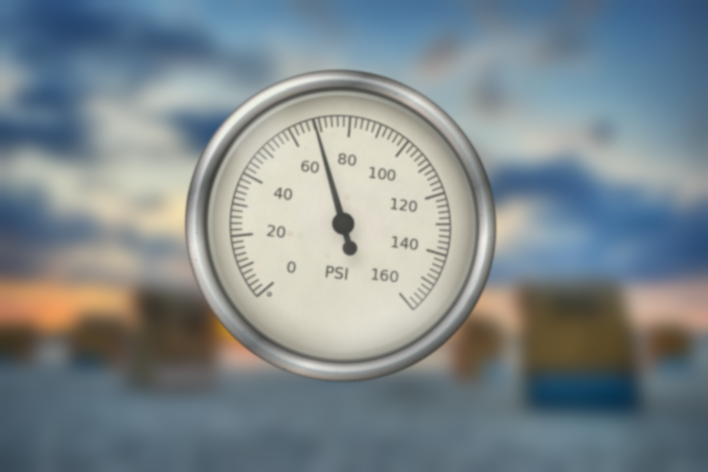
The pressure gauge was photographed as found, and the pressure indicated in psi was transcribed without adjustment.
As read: 68 psi
